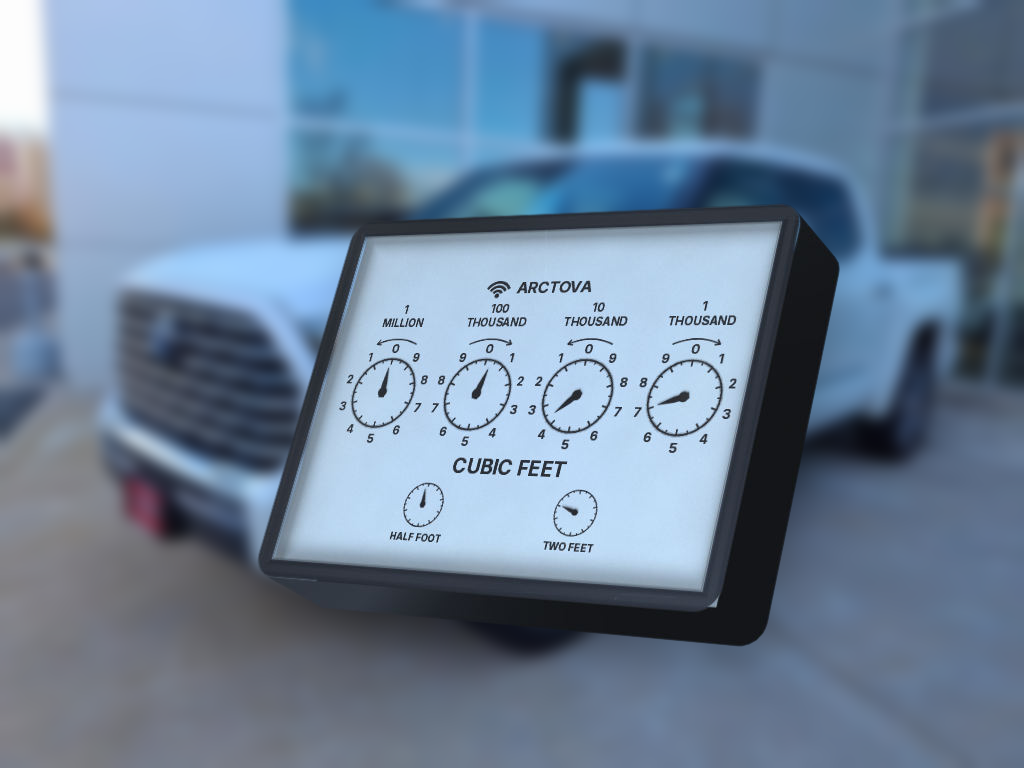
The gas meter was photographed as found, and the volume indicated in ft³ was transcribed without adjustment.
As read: 3700 ft³
